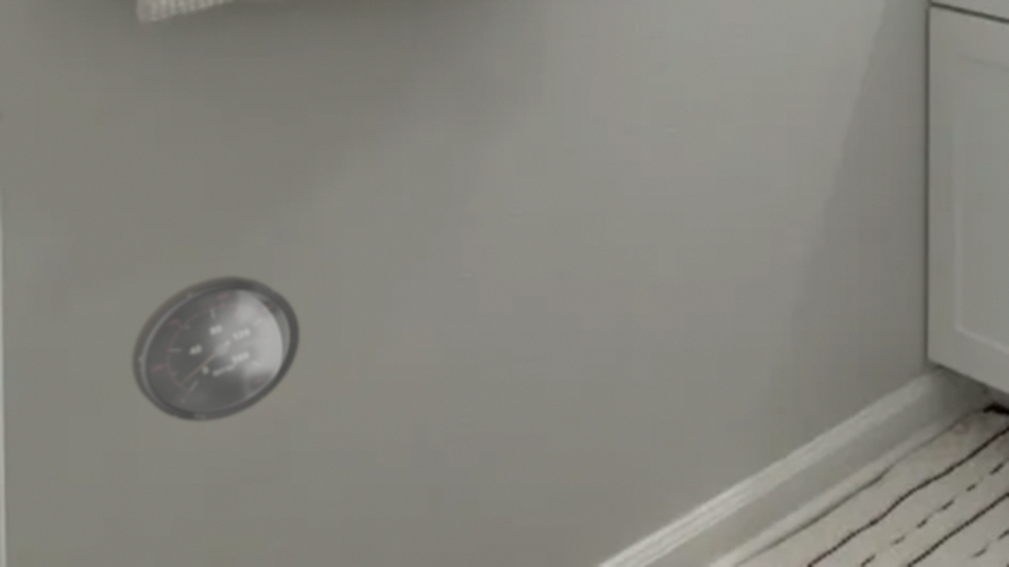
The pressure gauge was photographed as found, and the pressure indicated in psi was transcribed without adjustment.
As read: 10 psi
